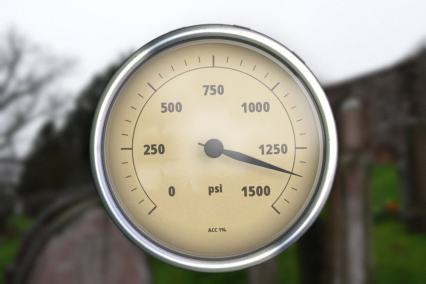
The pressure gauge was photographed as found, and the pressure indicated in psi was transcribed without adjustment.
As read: 1350 psi
